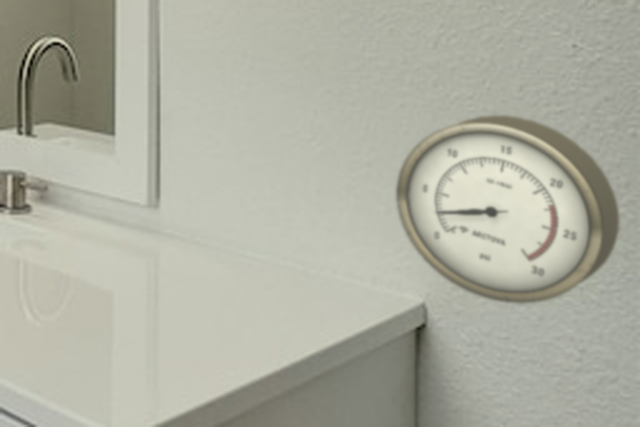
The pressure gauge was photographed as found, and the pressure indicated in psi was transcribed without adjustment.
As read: 2.5 psi
